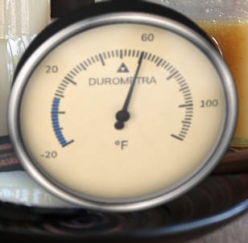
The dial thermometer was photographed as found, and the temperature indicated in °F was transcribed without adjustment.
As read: 60 °F
